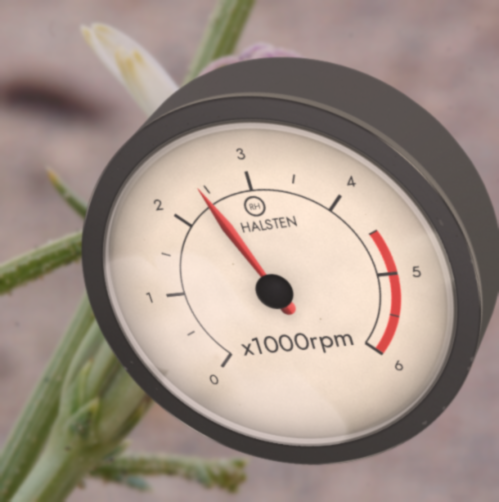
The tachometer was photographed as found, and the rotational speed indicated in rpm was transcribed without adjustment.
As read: 2500 rpm
